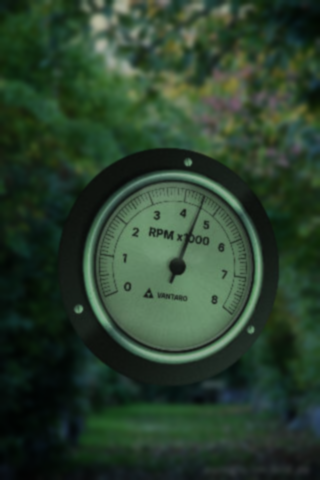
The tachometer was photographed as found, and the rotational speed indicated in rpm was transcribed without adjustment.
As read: 4500 rpm
